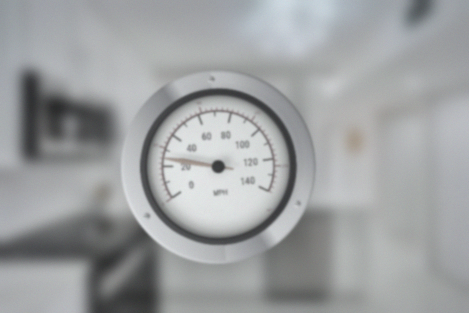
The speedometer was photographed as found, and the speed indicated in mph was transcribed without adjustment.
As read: 25 mph
